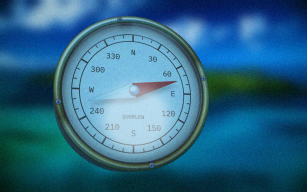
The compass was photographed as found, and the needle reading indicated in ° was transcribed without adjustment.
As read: 75 °
